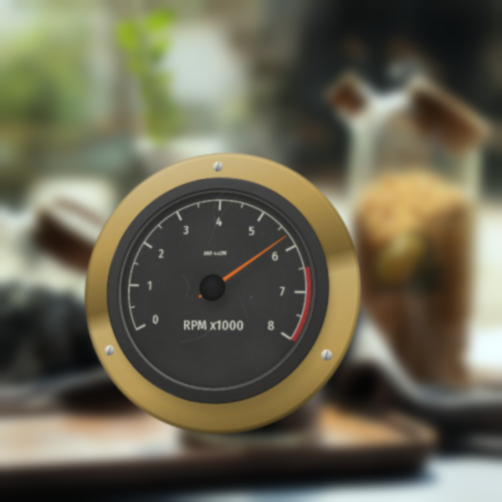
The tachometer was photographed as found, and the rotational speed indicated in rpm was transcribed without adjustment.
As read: 5750 rpm
